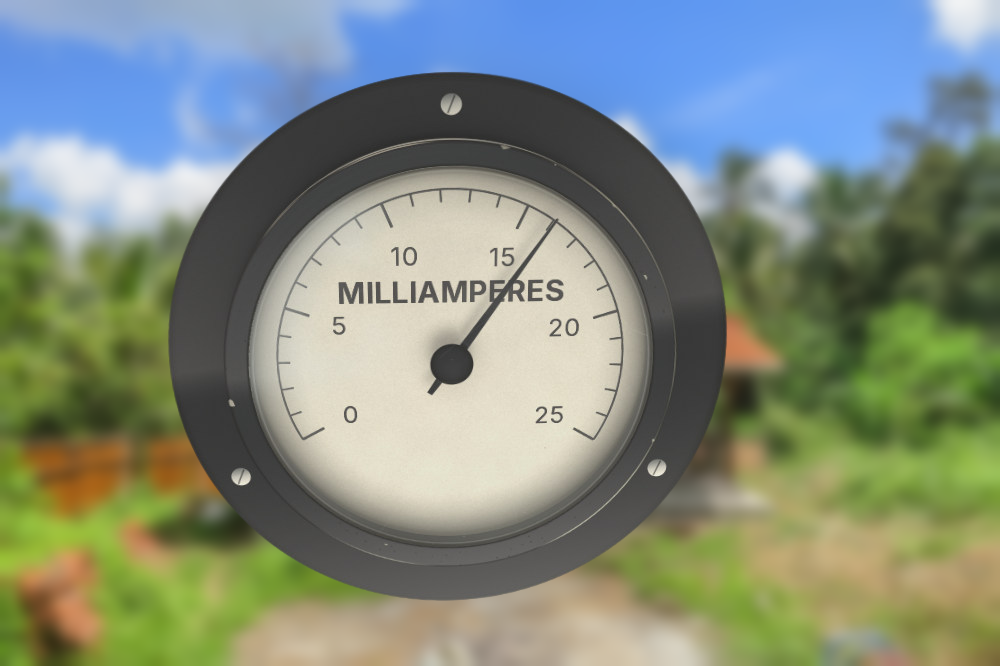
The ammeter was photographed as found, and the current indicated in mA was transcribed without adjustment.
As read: 16 mA
